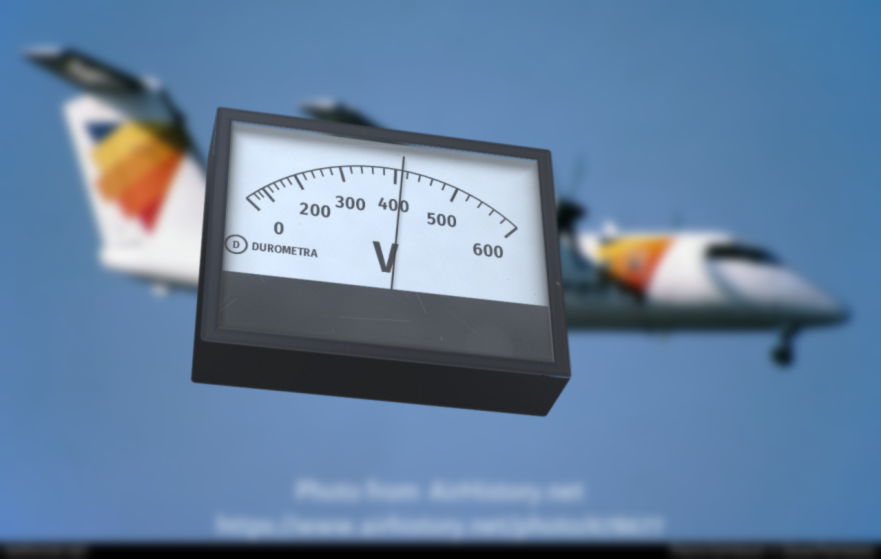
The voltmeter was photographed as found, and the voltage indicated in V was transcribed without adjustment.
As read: 410 V
